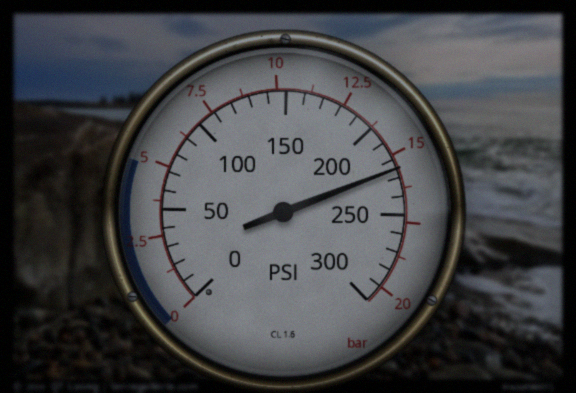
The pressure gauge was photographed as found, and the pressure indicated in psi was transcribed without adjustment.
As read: 225 psi
